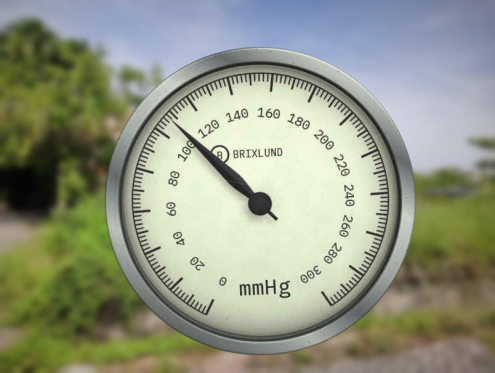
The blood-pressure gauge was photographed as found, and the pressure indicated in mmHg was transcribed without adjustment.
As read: 108 mmHg
